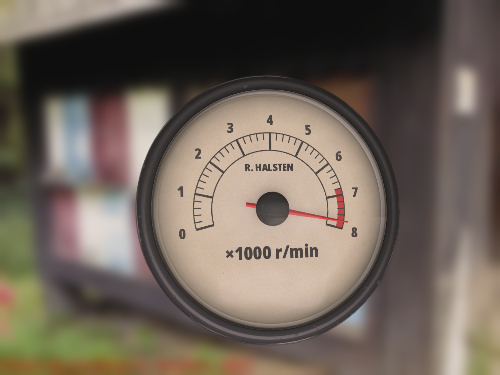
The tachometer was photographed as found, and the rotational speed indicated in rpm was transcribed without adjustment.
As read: 7800 rpm
